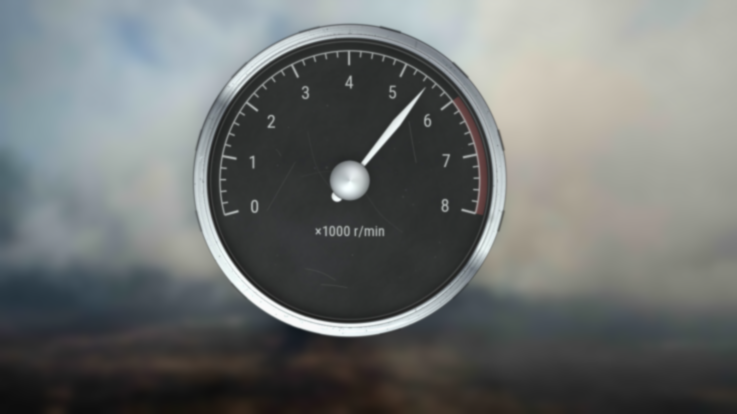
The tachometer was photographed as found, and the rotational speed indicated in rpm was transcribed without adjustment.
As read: 5500 rpm
